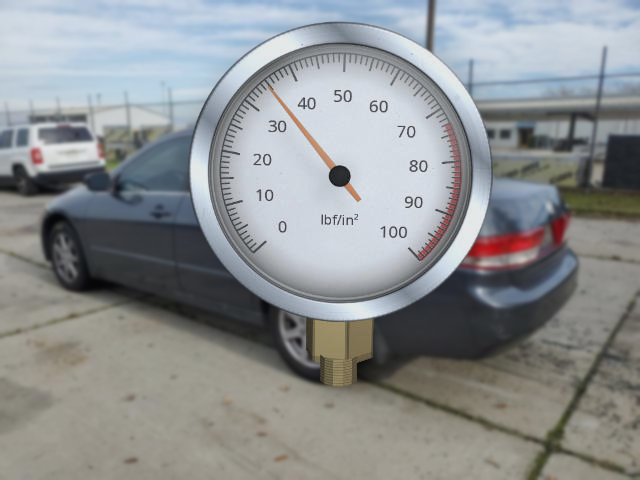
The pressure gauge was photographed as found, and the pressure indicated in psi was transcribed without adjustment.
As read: 35 psi
